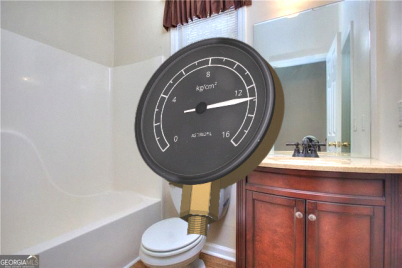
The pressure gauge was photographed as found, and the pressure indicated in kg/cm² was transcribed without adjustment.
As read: 13 kg/cm²
